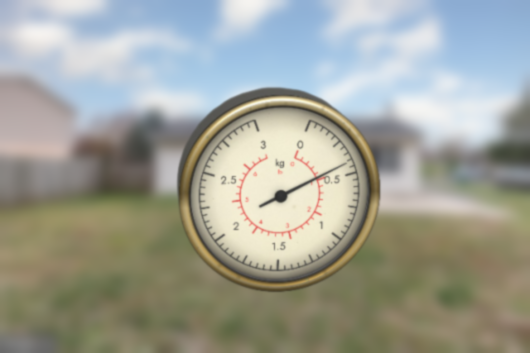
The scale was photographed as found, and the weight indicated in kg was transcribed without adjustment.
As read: 0.4 kg
